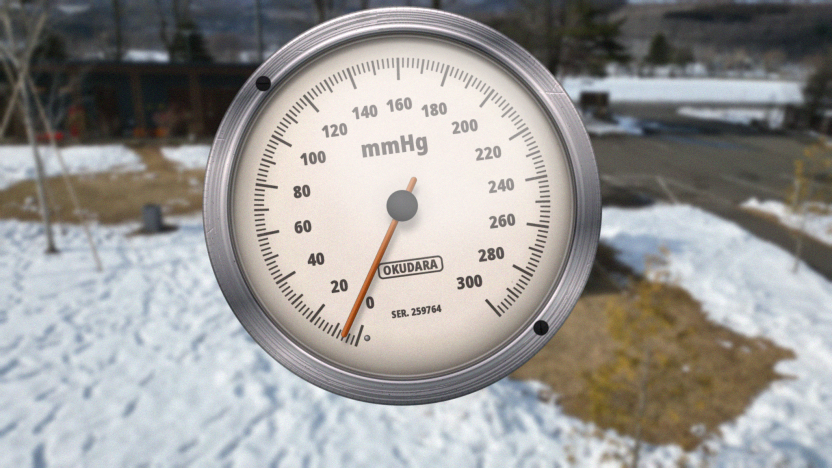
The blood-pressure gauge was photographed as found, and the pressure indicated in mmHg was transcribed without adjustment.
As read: 6 mmHg
